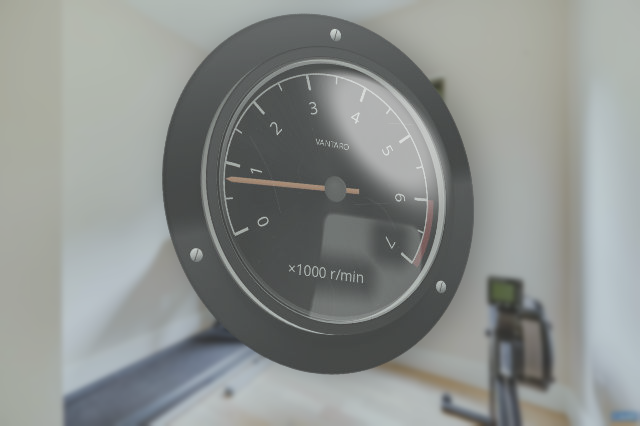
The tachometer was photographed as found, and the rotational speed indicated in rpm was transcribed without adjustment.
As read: 750 rpm
